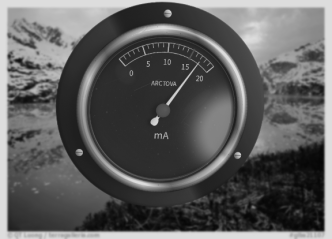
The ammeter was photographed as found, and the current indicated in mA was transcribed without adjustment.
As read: 17 mA
